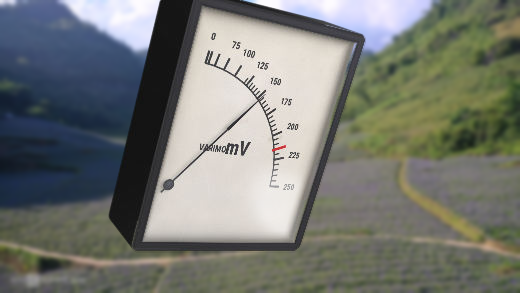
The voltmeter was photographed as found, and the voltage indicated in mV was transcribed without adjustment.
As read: 150 mV
